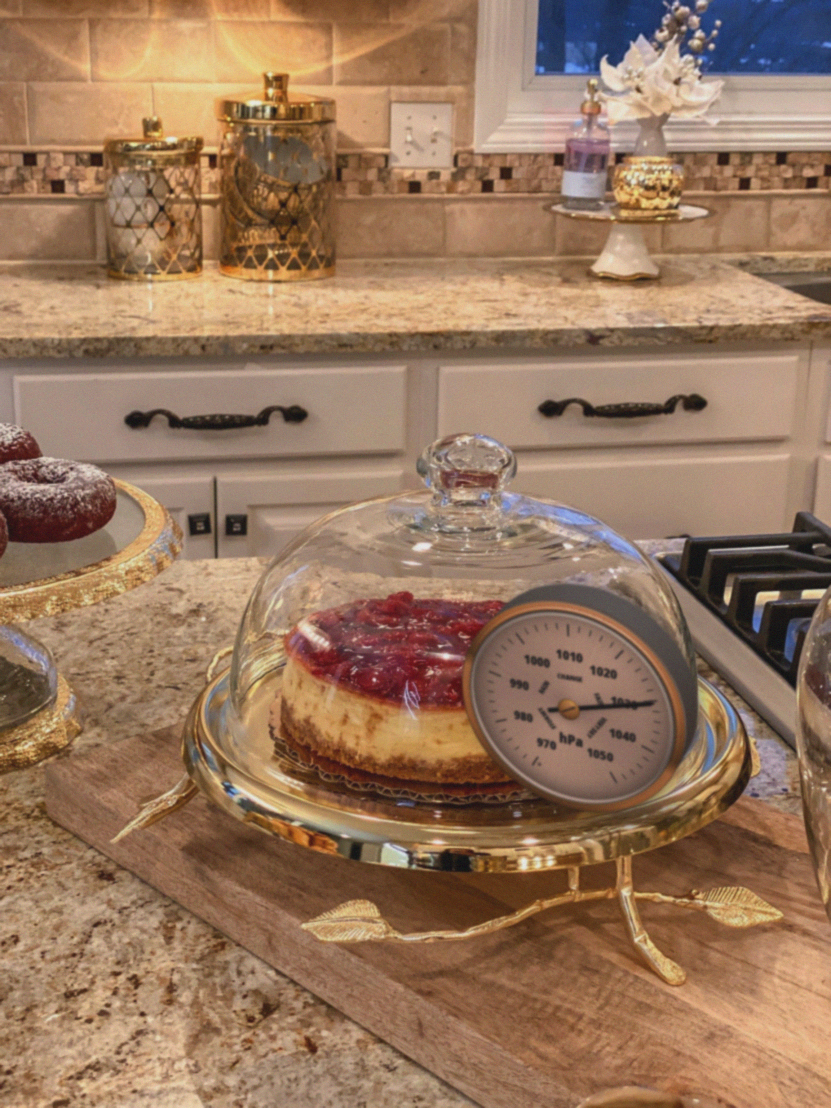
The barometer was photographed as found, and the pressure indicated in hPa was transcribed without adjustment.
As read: 1030 hPa
